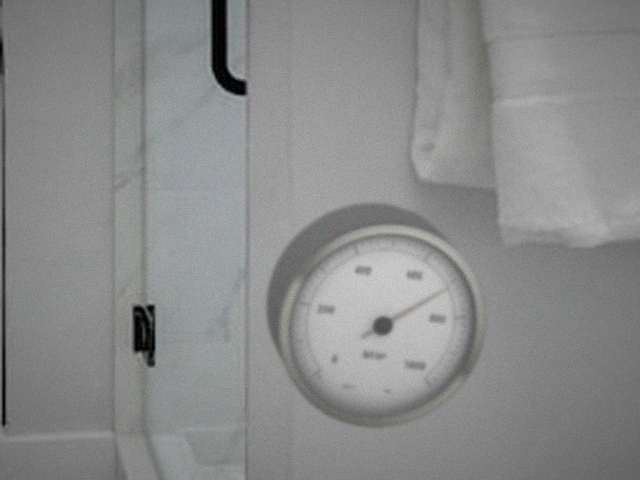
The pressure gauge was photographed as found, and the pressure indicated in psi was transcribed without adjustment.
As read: 700 psi
